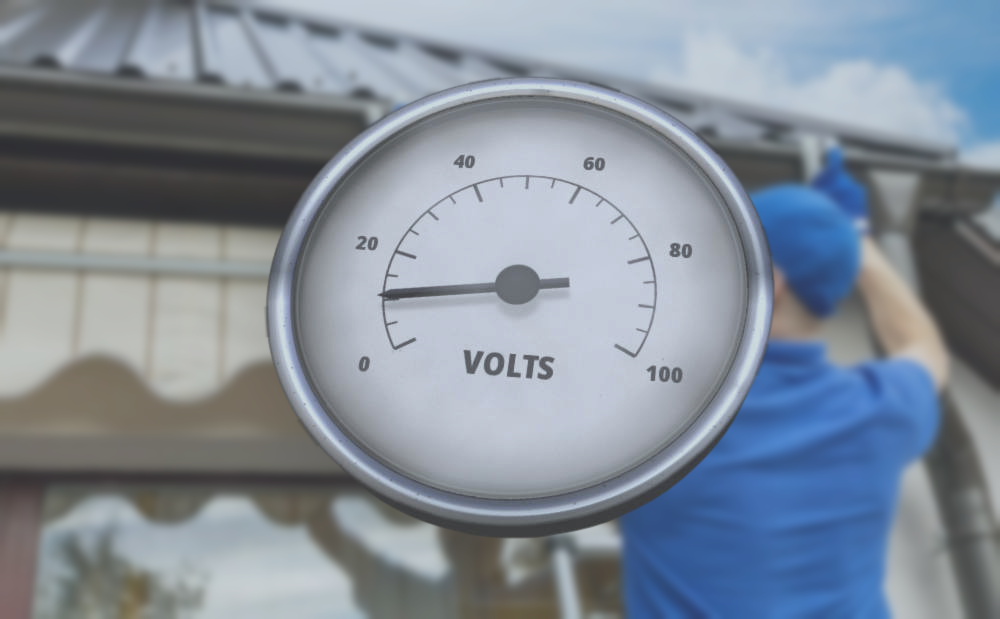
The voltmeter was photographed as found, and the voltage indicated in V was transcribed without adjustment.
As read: 10 V
